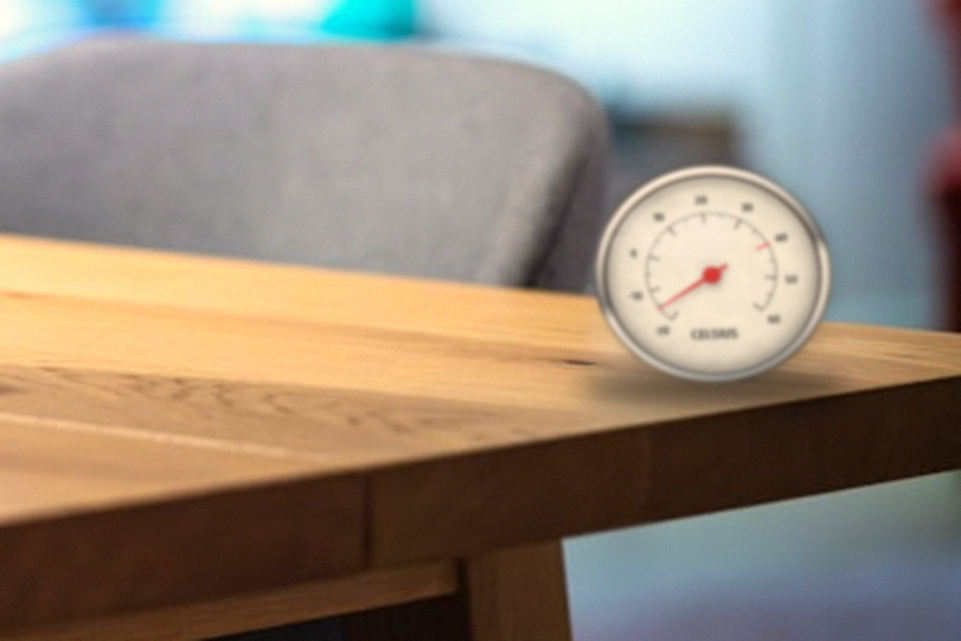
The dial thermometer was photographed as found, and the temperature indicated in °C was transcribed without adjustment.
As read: -15 °C
